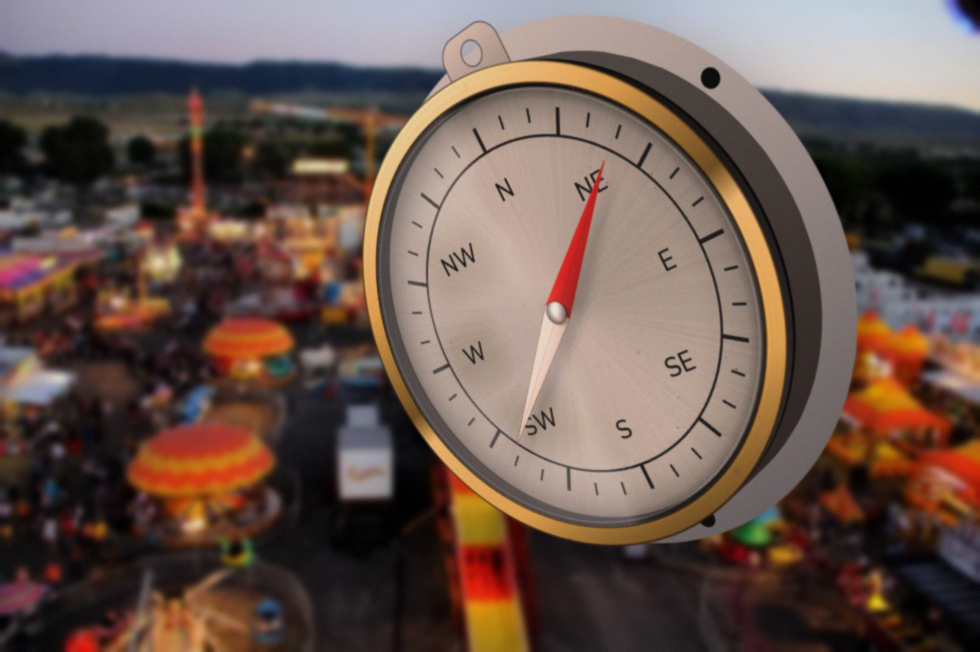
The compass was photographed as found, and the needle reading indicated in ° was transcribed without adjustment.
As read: 50 °
